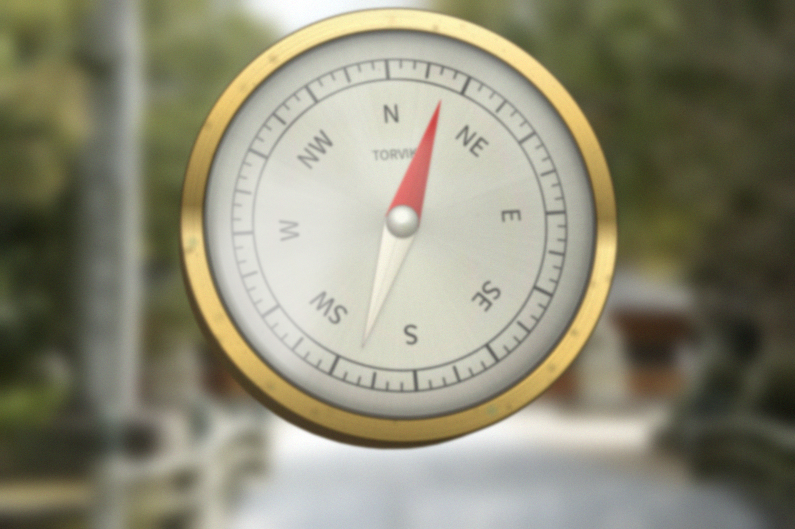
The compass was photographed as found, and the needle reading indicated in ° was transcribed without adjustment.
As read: 22.5 °
